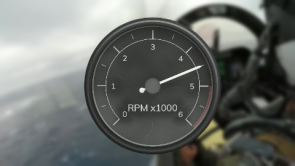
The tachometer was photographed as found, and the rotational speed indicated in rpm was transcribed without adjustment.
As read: 4500 rpm
